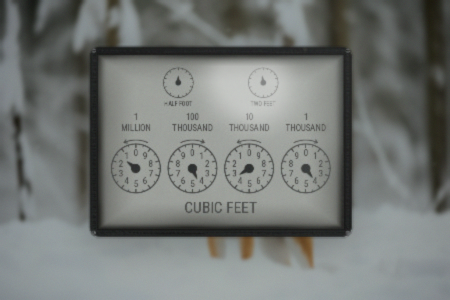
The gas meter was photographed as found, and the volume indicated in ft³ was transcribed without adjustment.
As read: 143400 ft³
